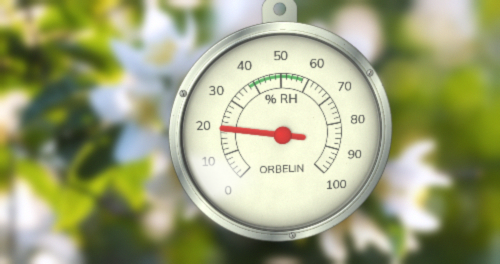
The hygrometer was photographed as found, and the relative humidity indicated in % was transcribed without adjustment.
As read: 20 %
